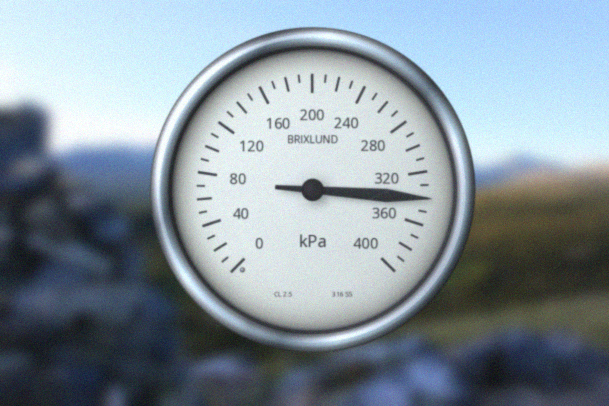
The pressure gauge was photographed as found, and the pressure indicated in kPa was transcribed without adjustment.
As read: 340 kPa
